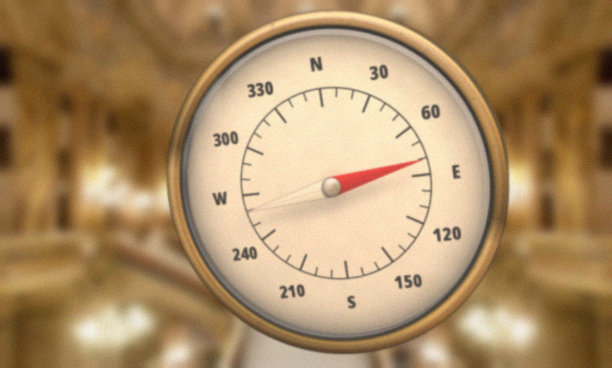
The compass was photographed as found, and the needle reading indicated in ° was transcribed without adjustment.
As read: 80 °
